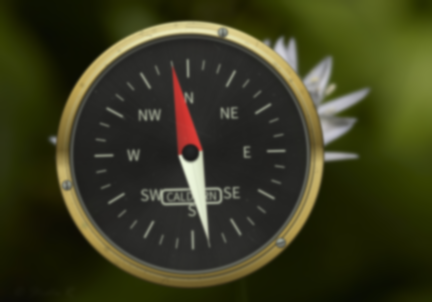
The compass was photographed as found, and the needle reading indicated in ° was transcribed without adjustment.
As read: 350 °
